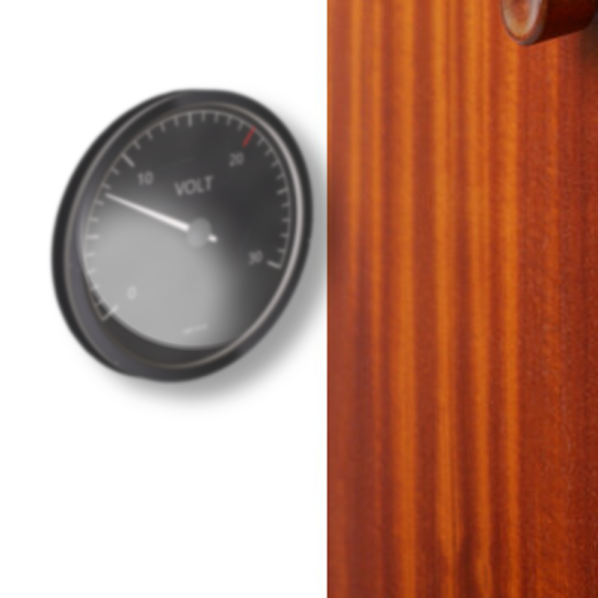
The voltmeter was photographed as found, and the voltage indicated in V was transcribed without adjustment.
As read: 7.5 V
